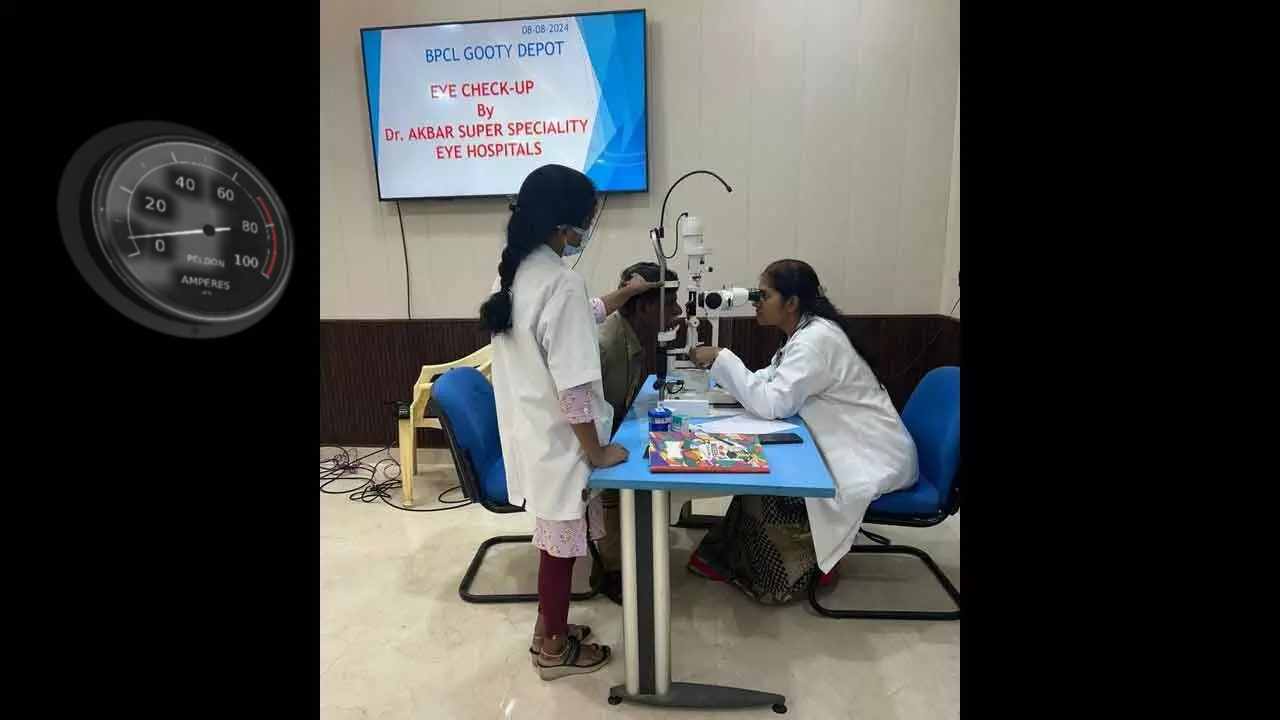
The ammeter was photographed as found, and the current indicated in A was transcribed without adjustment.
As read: 5 A
